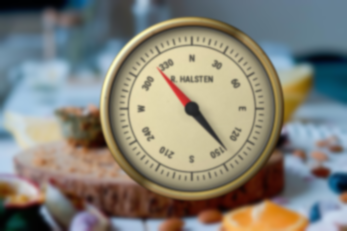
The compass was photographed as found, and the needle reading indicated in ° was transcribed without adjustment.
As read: 320 °
